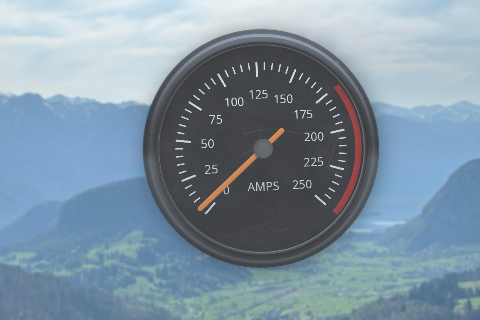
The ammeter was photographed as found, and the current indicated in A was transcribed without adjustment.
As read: 5 A
